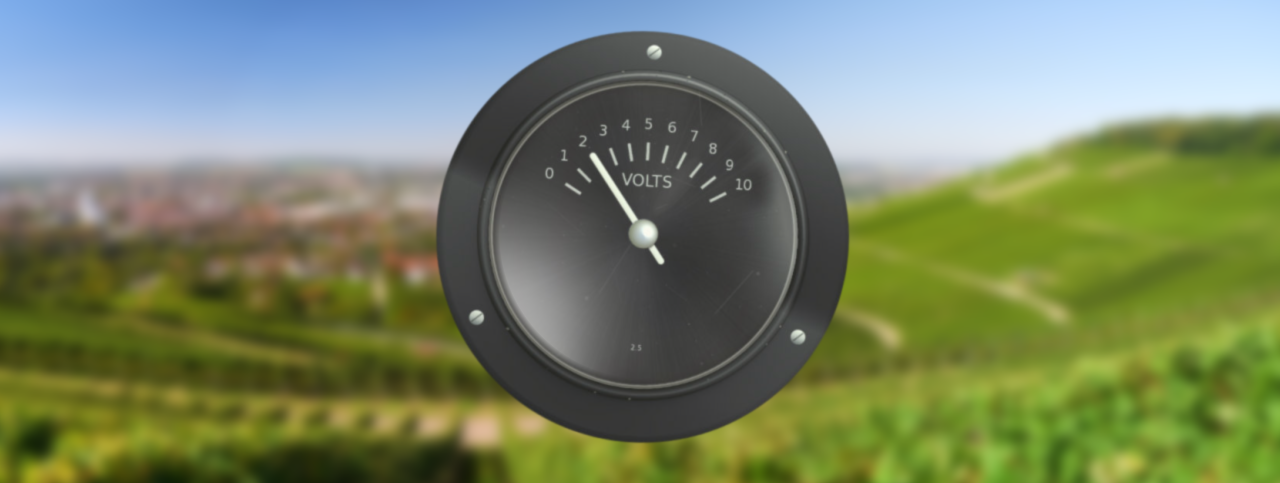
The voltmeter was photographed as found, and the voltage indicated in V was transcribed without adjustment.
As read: 2 V
